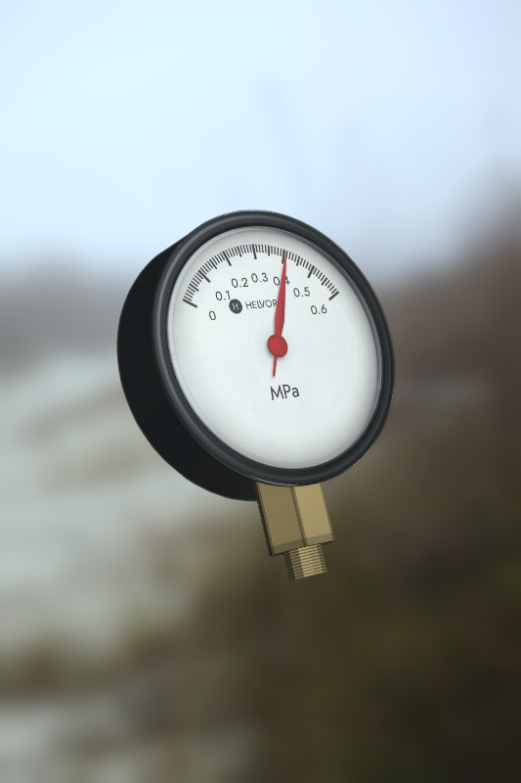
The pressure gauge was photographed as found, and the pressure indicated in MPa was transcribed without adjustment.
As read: 0.4 MPa
